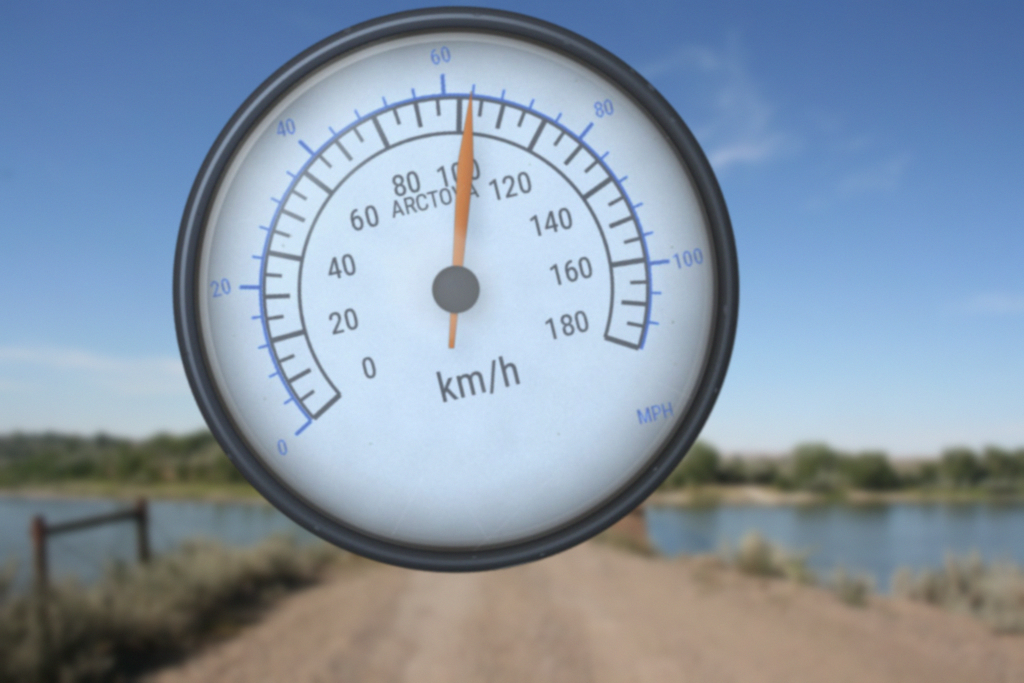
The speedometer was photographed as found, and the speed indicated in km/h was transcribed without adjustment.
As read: 102.5 km/h
